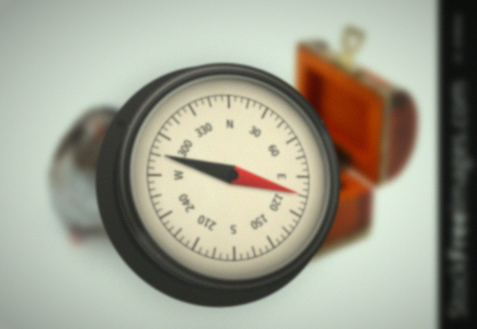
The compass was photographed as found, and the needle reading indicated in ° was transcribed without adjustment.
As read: 105 °
